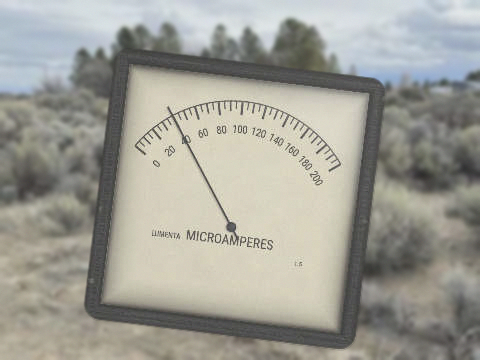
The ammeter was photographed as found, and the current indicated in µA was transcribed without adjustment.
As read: 40 µA
